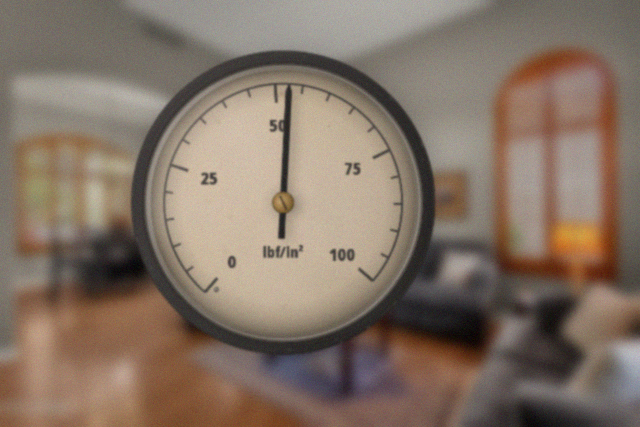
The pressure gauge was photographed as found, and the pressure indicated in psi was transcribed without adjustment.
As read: 52.5 psi
